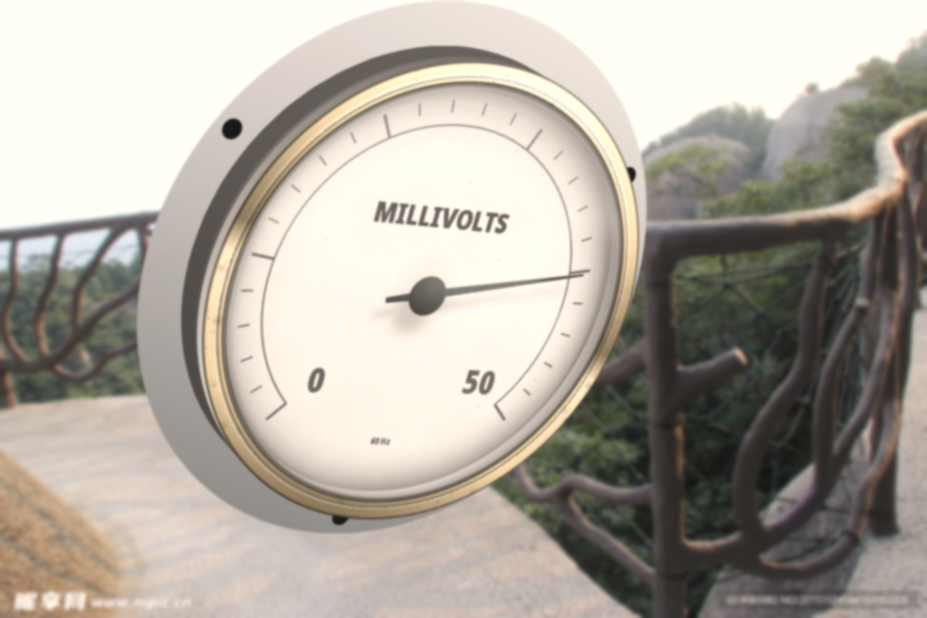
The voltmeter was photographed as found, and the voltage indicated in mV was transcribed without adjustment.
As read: 40 mV
